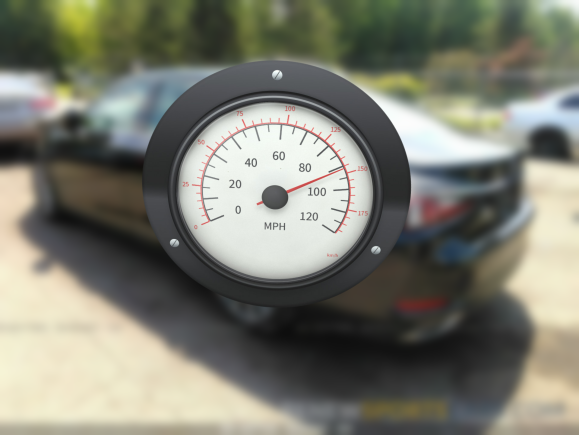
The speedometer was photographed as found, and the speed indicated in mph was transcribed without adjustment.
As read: 90 mph
